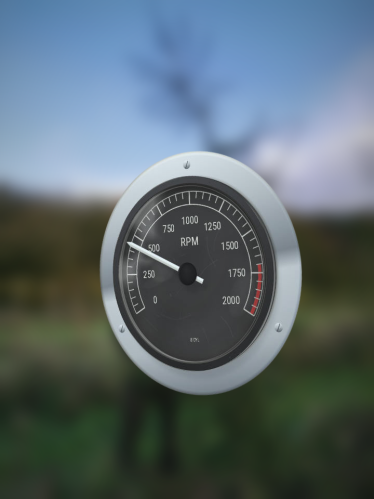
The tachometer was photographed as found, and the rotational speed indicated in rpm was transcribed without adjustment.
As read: 450 rpm
